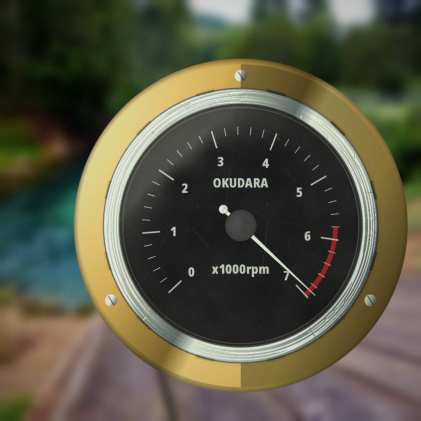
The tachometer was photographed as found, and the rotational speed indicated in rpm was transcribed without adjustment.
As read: 6900 rpm
